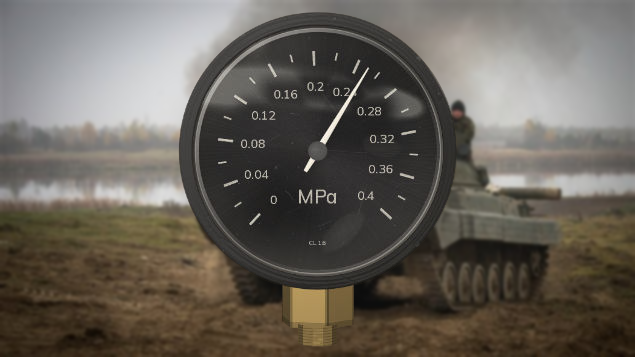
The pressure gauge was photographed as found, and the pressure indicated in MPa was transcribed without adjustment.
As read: 0.25 MPa
